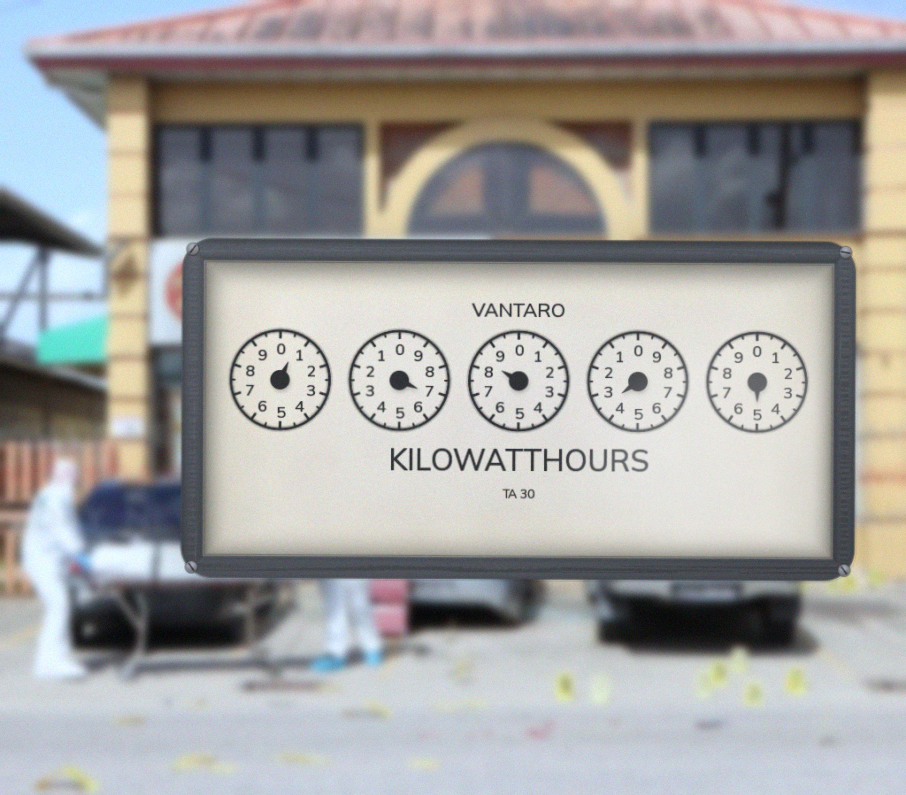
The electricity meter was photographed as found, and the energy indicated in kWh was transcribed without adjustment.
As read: 6835 kWh
